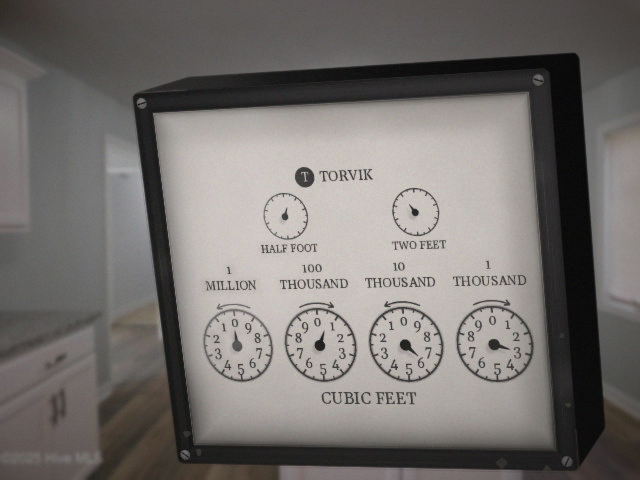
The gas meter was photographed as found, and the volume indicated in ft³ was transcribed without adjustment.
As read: 6300 ft³
